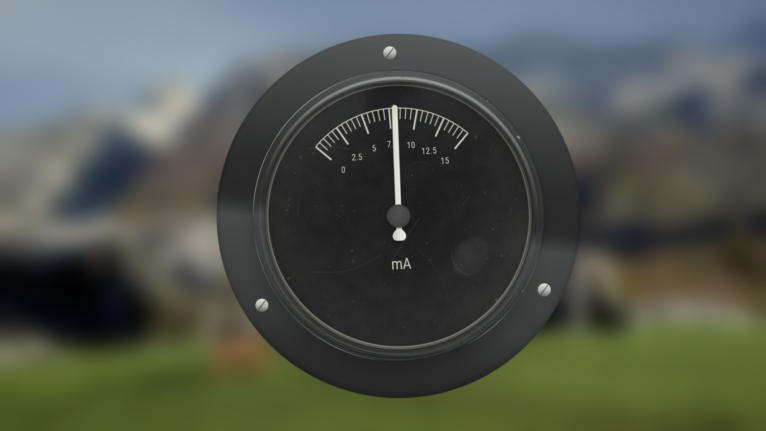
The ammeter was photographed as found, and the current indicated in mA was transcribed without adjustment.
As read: 8 mA
